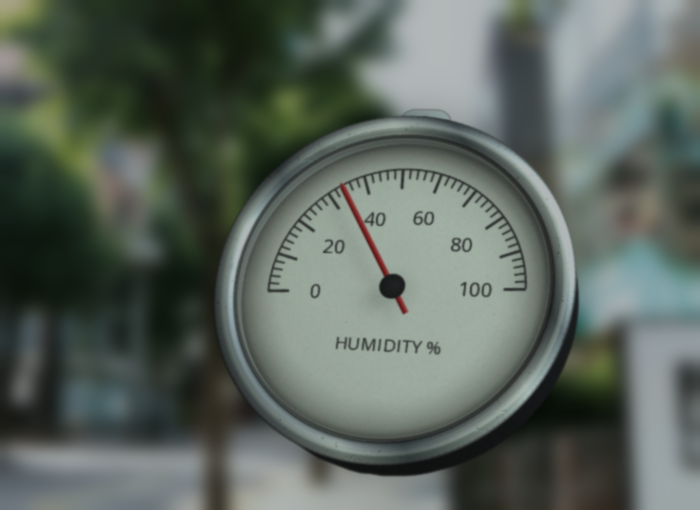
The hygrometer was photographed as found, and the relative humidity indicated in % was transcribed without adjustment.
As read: 34 %
